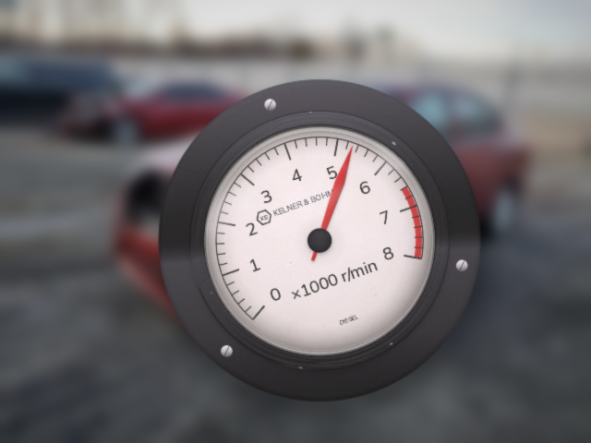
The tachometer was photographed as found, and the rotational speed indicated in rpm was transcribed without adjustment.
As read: 5300 rpm
